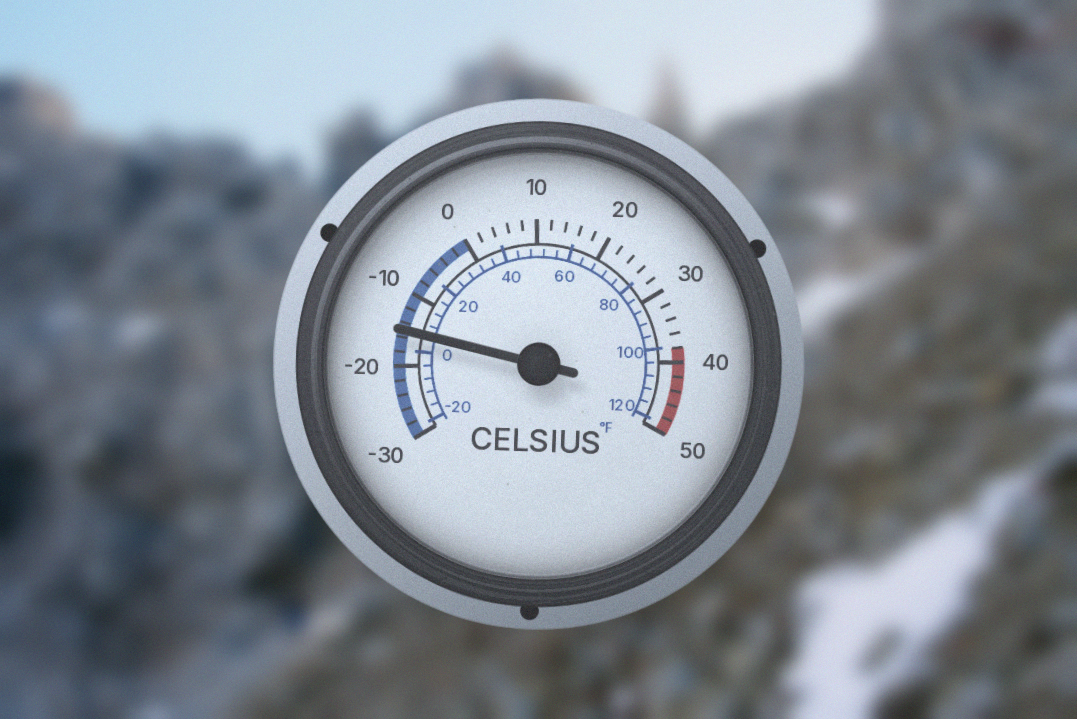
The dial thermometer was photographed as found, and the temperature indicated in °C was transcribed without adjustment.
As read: -15 °C
